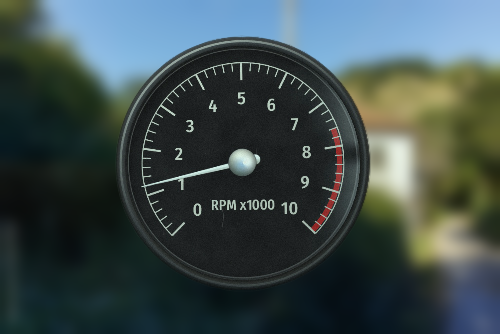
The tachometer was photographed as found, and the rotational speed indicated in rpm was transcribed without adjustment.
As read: 1200 rpm
